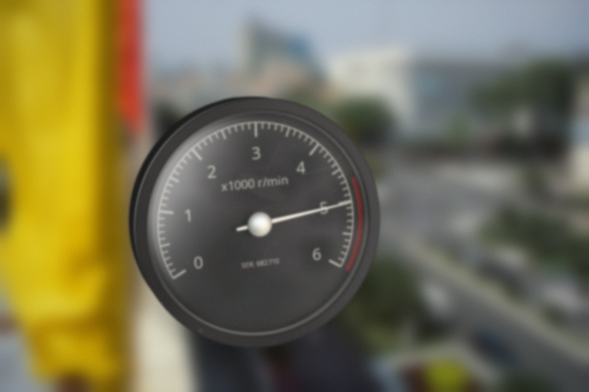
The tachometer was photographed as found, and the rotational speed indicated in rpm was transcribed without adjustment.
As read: 5000 rpm
